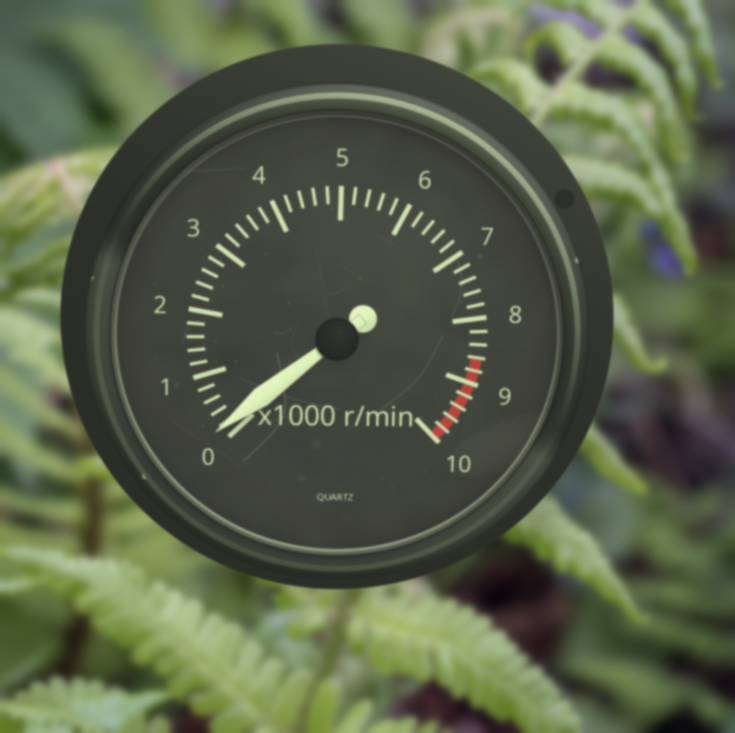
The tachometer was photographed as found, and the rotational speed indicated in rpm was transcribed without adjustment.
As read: 200 rpm
